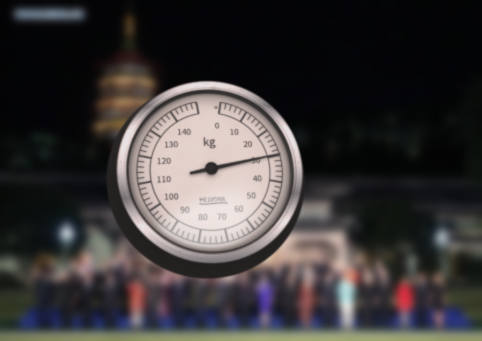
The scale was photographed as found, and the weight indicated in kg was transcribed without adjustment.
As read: 30 kg
